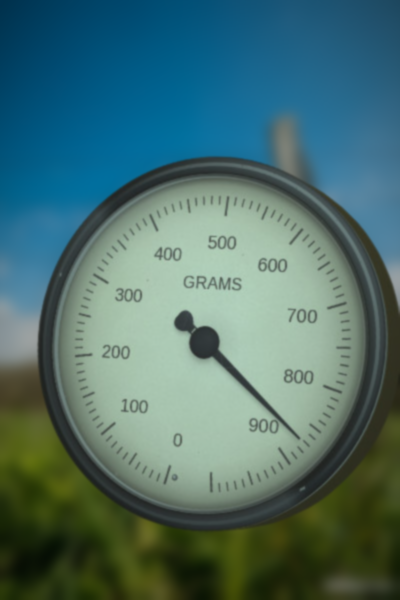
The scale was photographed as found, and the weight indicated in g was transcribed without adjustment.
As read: 870 g
